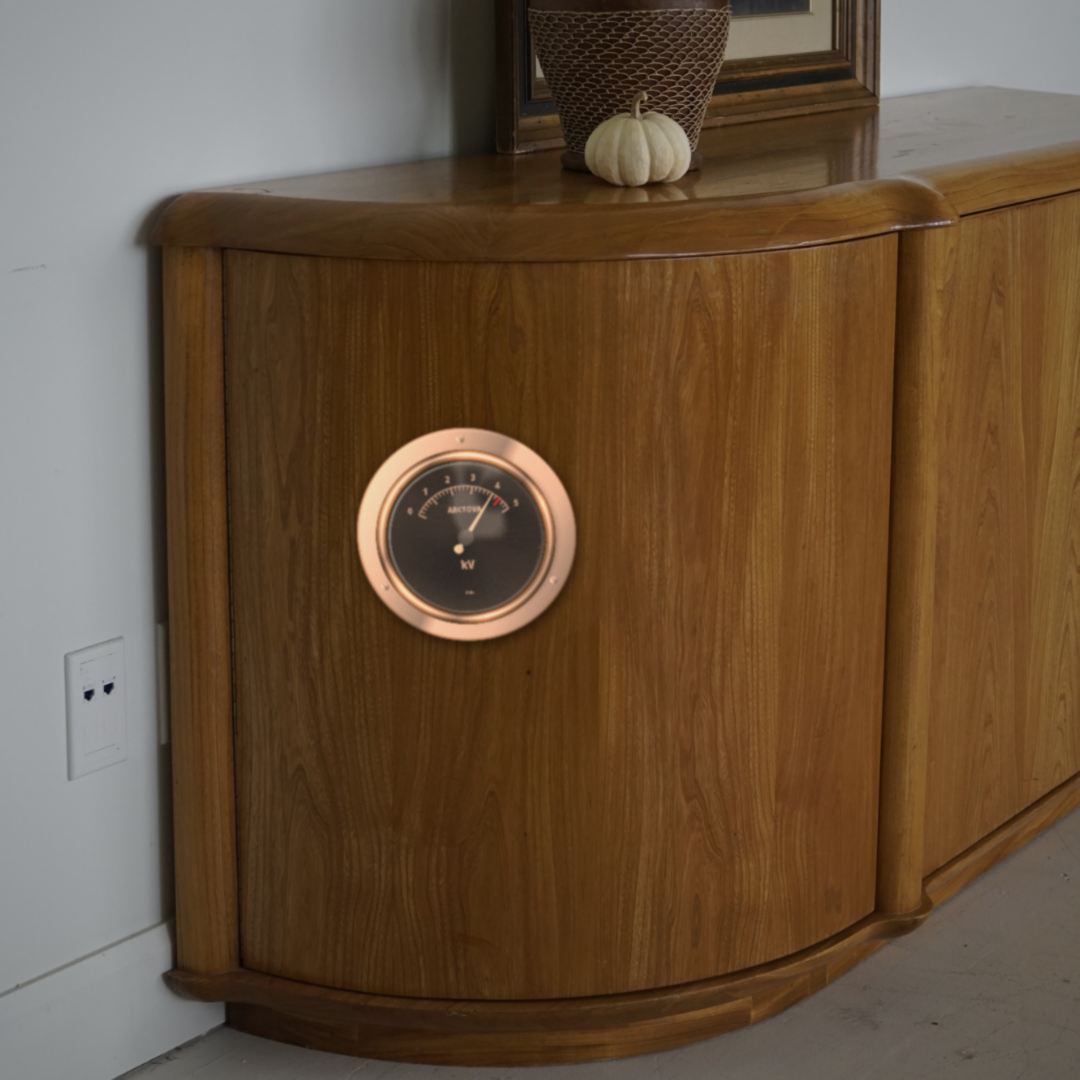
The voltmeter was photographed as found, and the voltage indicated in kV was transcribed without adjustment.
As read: 4 kV
